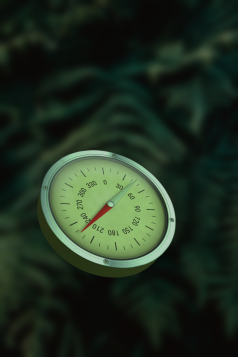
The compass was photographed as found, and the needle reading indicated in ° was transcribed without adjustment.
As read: 225 °
